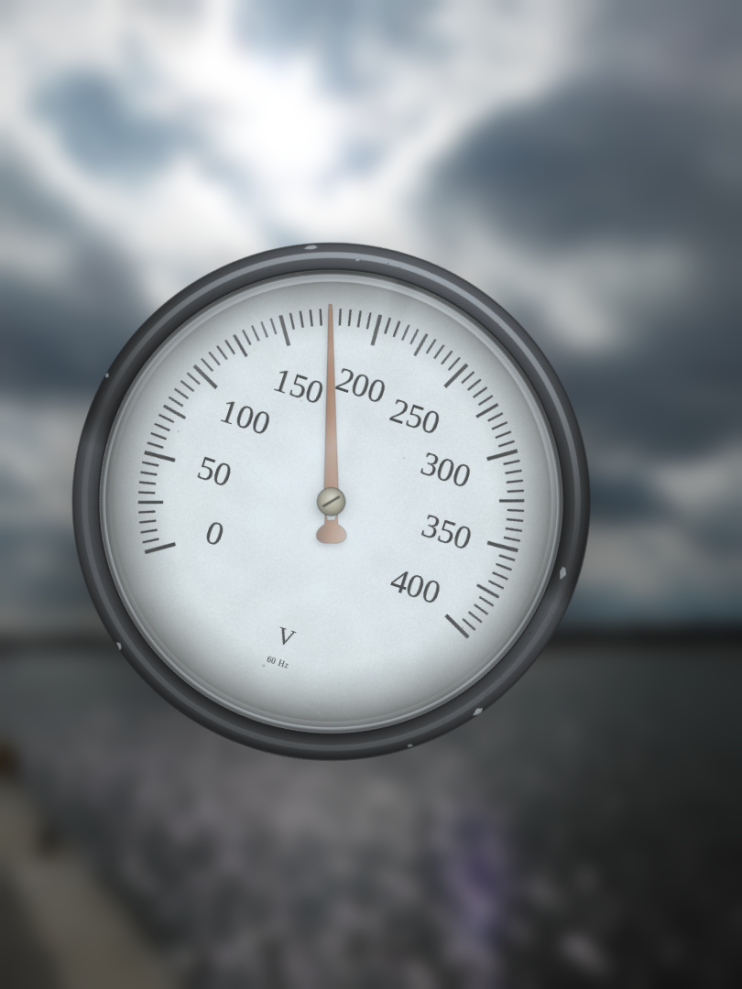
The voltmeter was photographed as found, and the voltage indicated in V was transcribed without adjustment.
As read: 175 V
